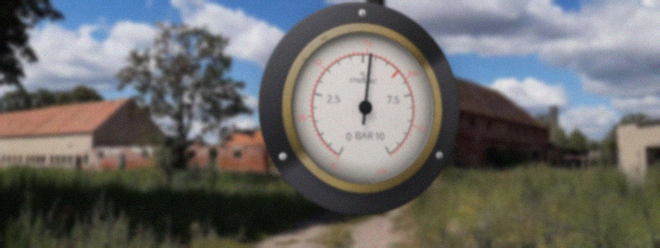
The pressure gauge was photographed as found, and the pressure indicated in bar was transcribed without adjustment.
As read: 5.25 bar
